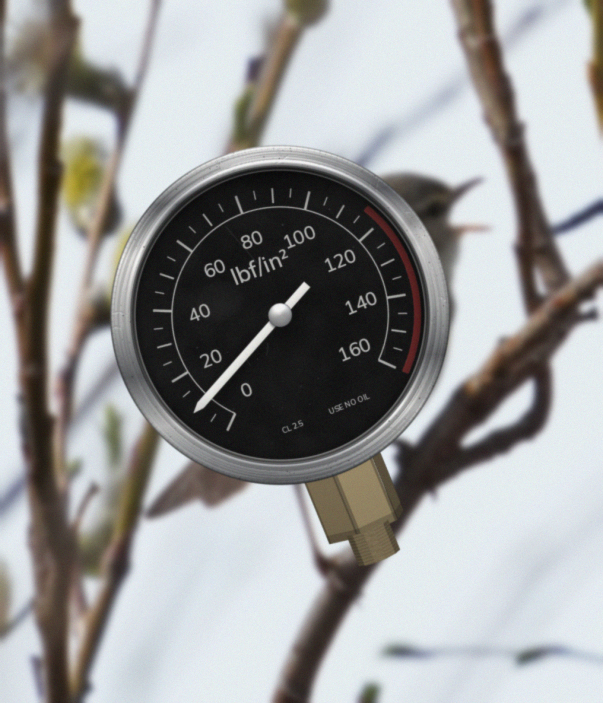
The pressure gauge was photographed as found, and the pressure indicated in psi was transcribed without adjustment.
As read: 10 psi
